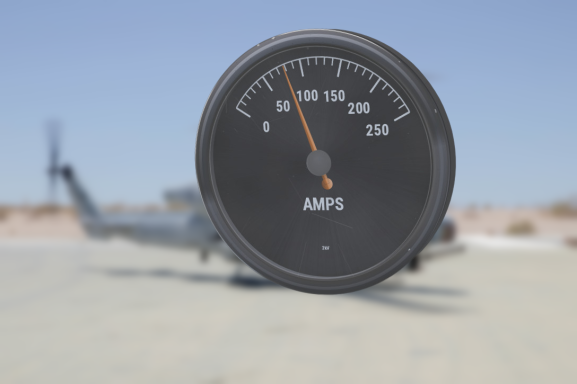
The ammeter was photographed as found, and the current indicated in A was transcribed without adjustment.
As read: 80 A
